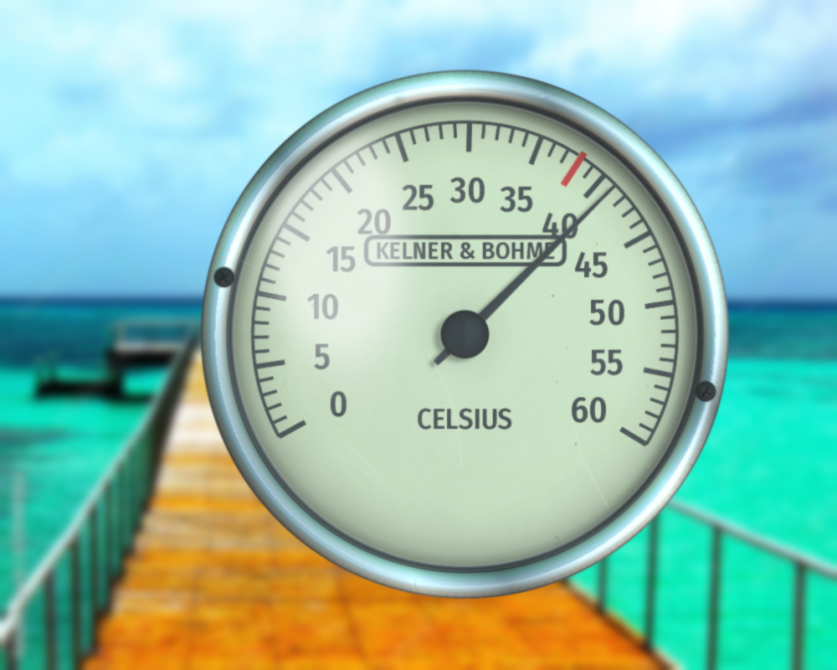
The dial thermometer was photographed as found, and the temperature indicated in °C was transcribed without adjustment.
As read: 41 °C
